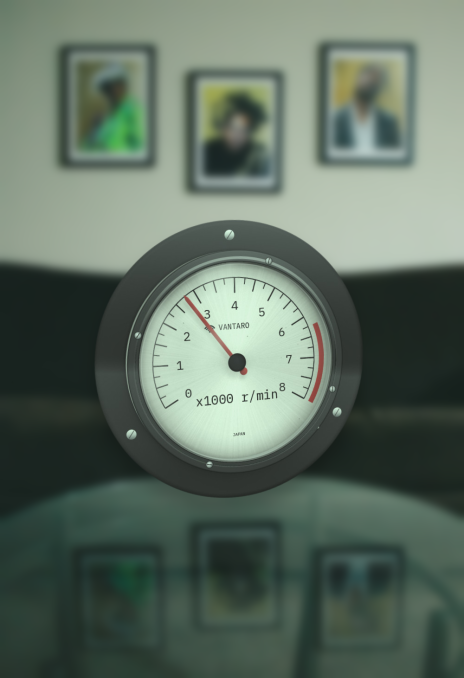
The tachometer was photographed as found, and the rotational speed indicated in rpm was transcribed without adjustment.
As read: 2750 rpm
